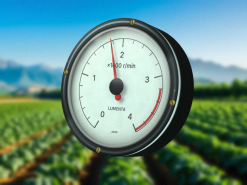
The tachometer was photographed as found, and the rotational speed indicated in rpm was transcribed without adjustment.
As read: 1800 rpm
